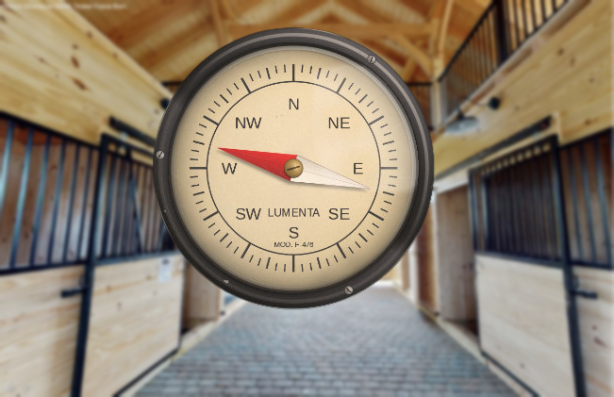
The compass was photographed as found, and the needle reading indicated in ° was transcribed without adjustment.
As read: 285 °
